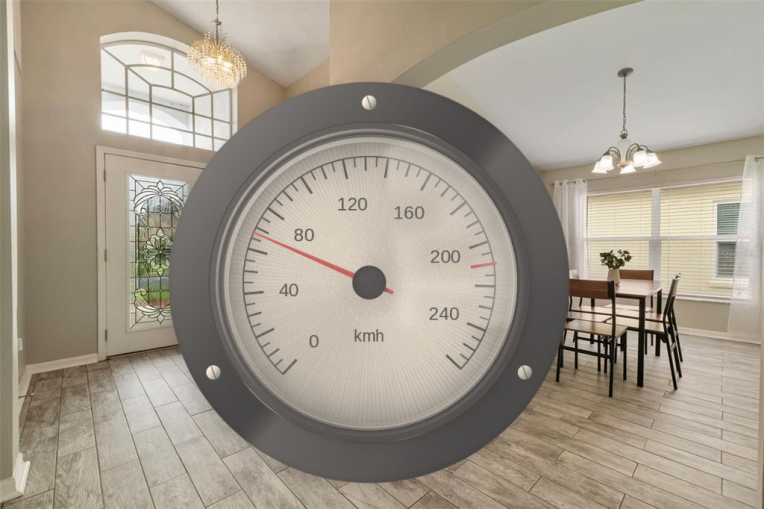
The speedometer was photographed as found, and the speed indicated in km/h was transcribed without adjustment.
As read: 67.5 km/h
